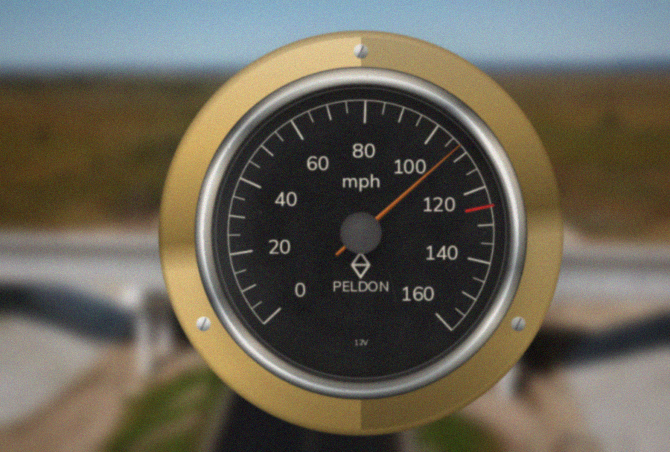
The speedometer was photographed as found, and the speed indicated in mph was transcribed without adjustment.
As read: 107.5 mph
